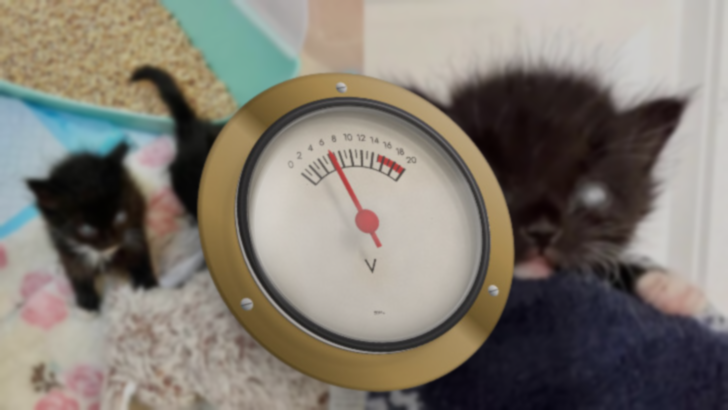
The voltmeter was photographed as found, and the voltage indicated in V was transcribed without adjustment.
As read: 6 V
